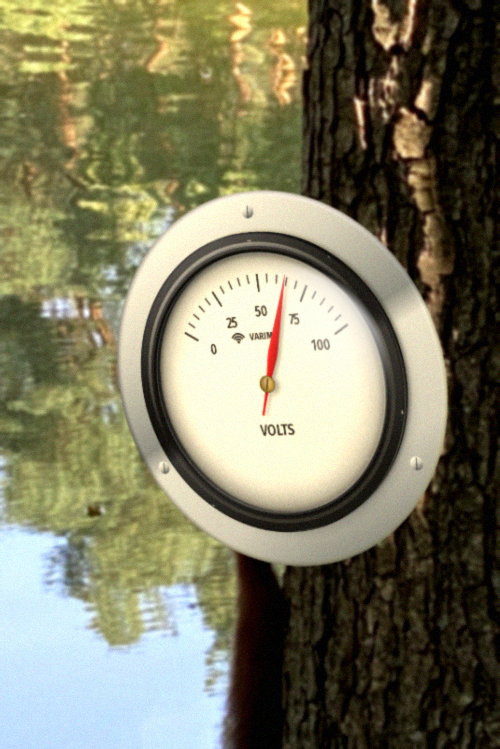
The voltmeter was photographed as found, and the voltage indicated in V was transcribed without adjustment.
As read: 65 V
